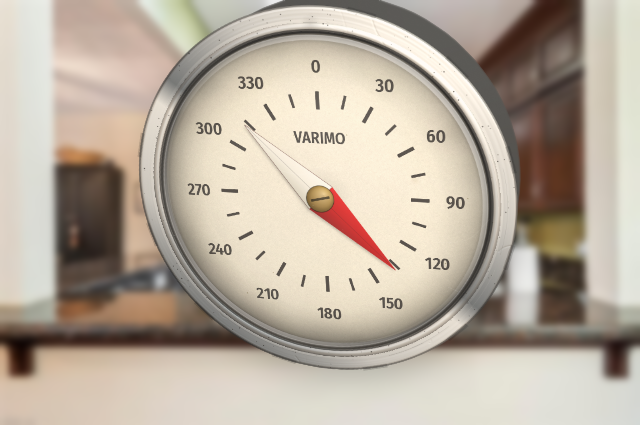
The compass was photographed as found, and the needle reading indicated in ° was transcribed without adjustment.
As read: 135 °
